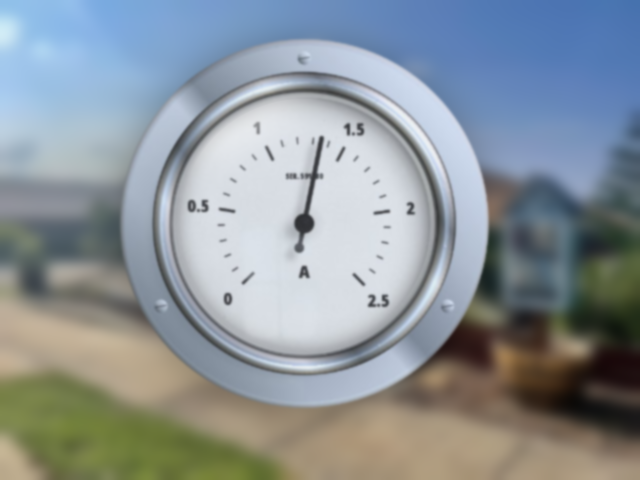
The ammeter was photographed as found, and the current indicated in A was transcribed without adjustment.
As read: 1.35 A
